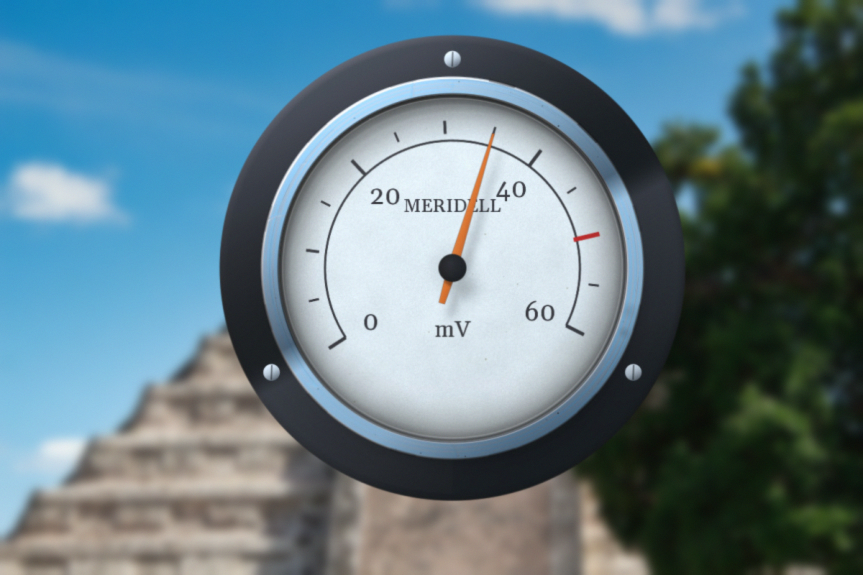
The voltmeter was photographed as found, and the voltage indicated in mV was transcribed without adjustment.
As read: 35 mV
